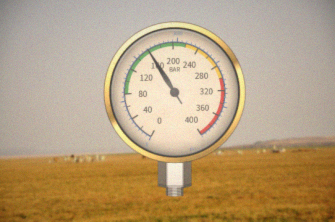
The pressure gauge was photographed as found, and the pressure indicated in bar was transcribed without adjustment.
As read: 160 bar
